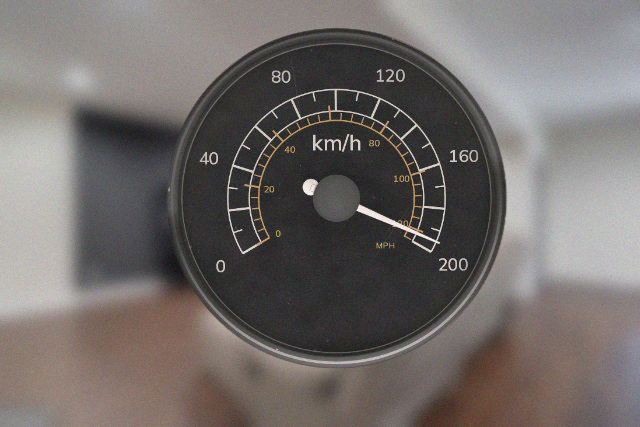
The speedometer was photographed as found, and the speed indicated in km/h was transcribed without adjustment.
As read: 195 km/h
